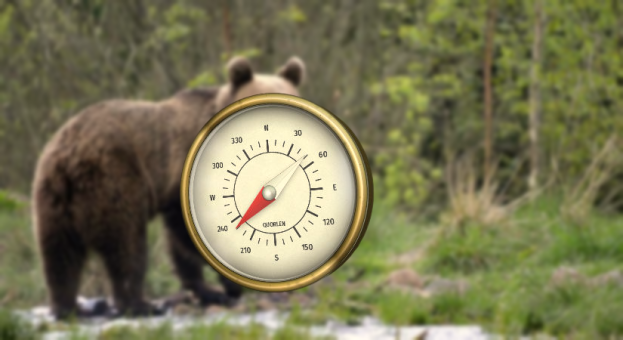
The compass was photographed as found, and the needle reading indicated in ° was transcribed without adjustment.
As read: 230 °
